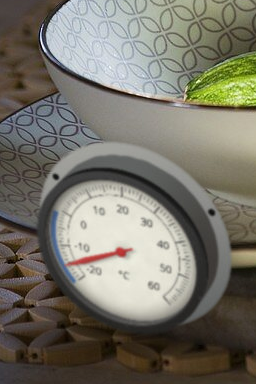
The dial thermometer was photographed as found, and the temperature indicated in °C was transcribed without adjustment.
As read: -15 °C
